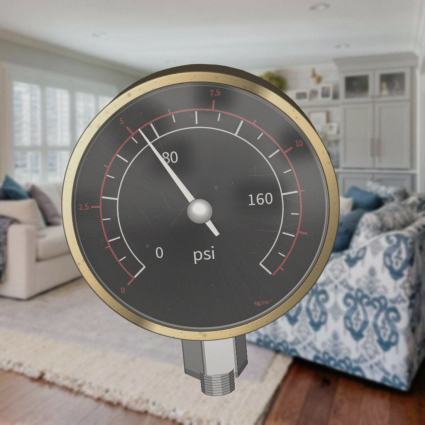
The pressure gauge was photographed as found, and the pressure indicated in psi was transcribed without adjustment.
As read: 75 psi
